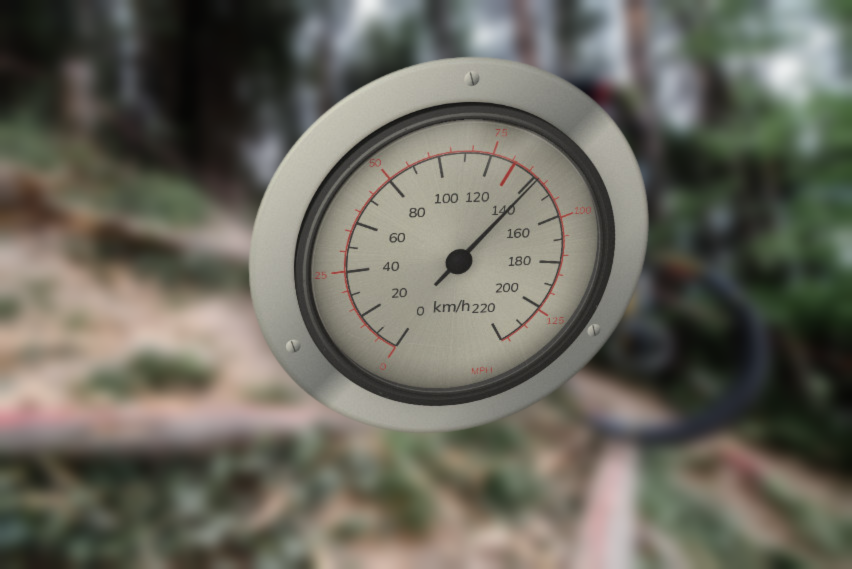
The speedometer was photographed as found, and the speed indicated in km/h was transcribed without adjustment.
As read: 140 km/h
